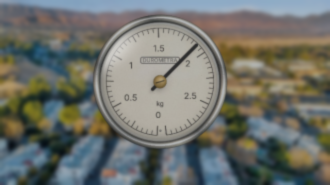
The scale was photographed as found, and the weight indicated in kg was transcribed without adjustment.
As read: 1.9 kg
